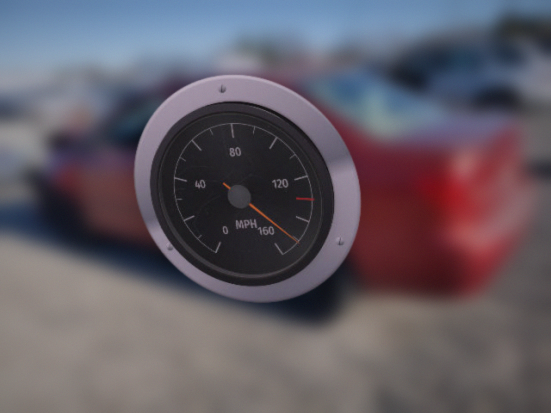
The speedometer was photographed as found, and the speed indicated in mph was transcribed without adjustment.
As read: 150 mph
